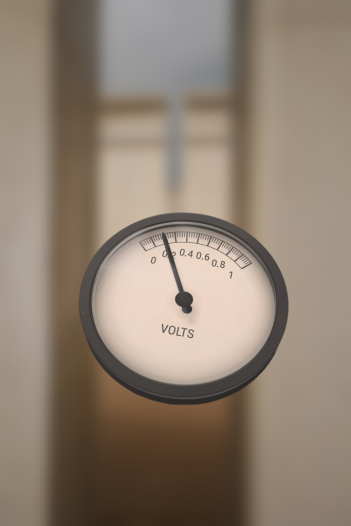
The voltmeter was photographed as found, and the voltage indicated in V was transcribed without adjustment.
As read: 0.2 V
